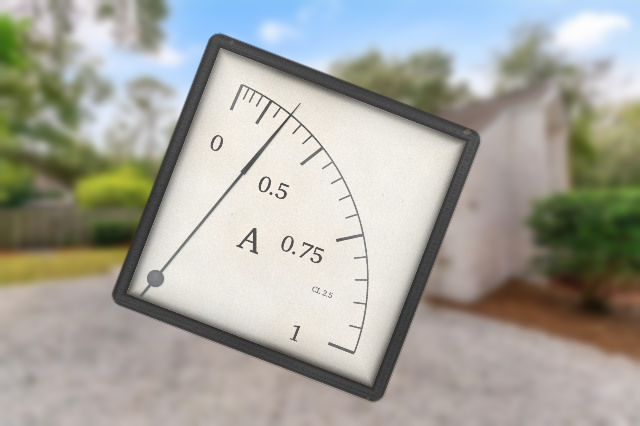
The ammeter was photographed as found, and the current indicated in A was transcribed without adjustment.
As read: 0.35 A
